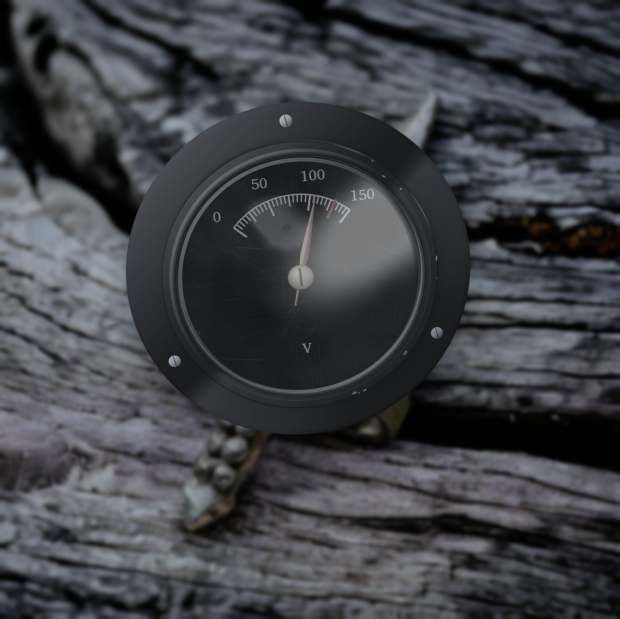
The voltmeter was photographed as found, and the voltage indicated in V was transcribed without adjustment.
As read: 105 V
